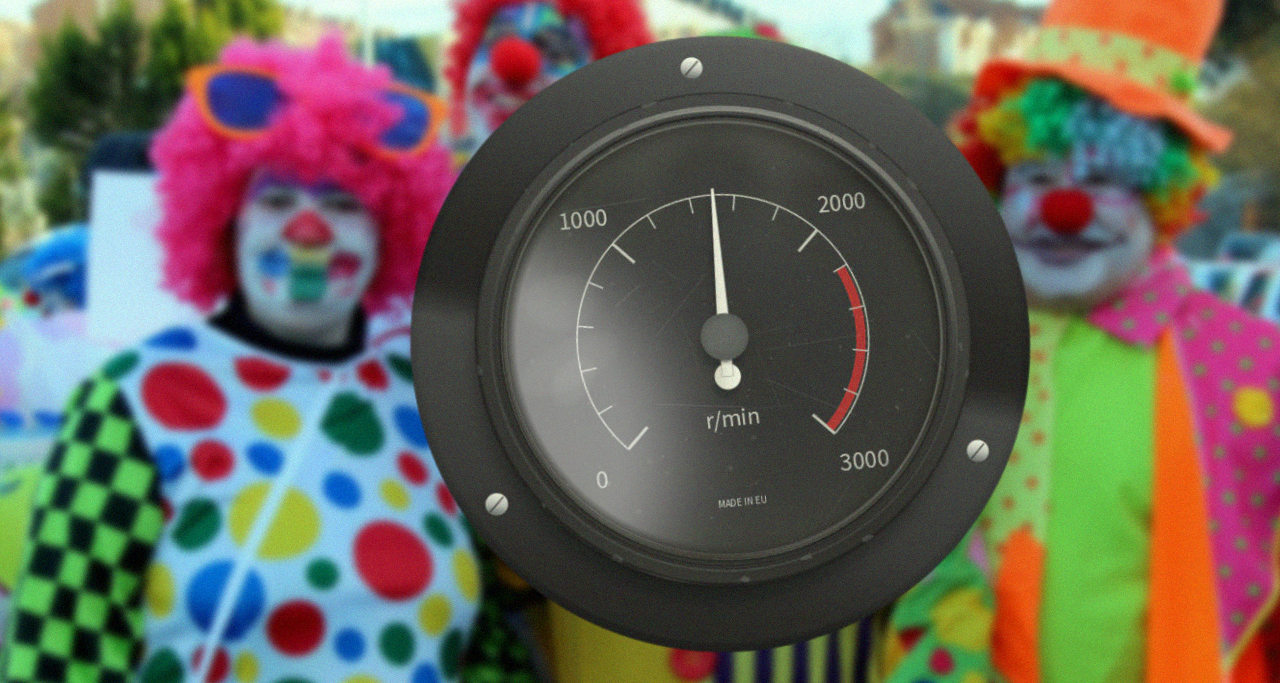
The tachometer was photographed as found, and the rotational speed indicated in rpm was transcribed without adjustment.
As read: 1500 rpm
